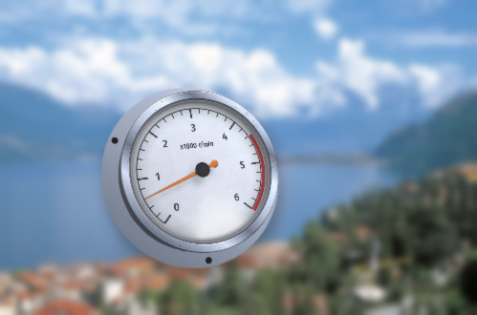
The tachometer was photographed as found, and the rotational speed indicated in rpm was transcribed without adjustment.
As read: 600 rpm
